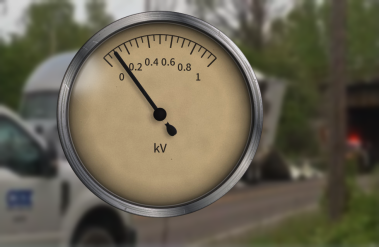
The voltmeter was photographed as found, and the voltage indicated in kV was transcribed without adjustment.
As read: 0.1 kV
